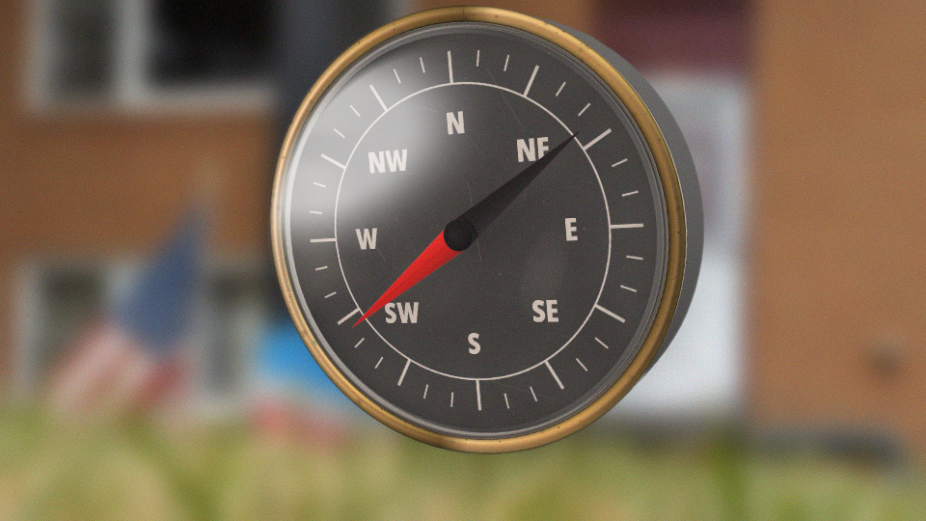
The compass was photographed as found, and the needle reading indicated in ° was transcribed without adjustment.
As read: 235 °
